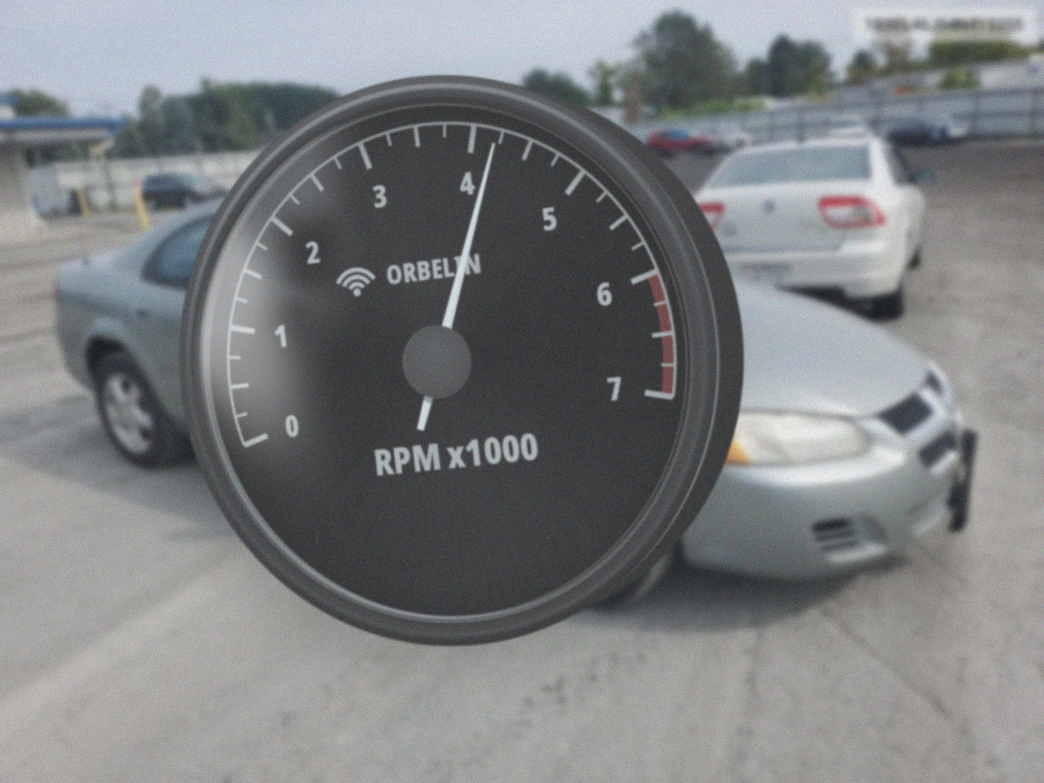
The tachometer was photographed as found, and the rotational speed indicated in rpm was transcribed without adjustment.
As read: 4250 rpm
